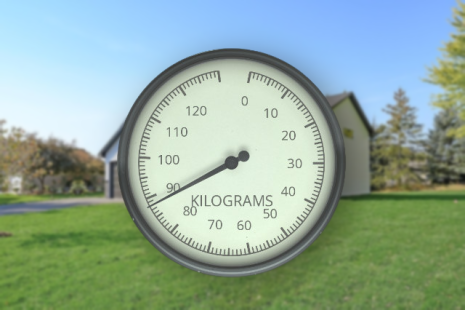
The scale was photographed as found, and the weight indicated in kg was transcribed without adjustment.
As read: 88 kg
